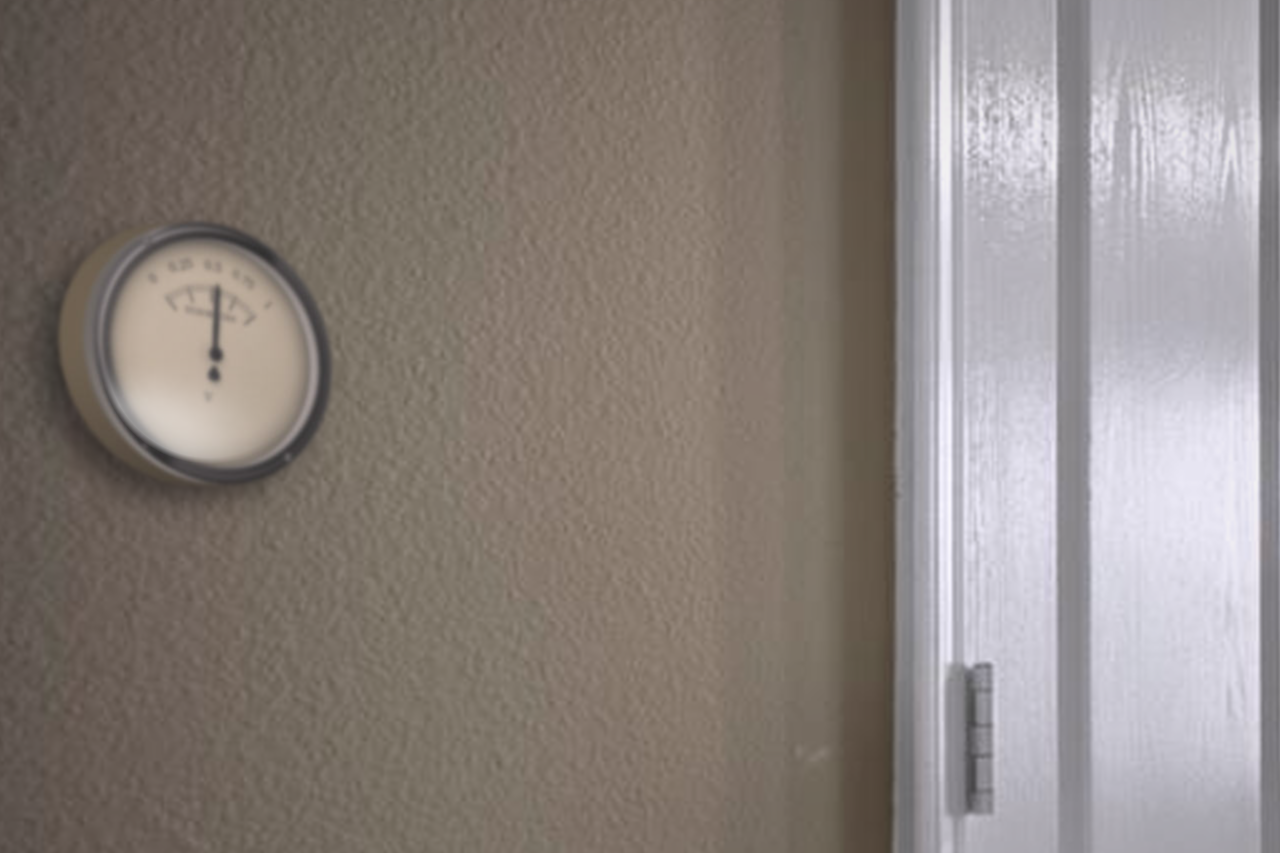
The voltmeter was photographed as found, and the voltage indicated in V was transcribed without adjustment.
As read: 0.5 V
